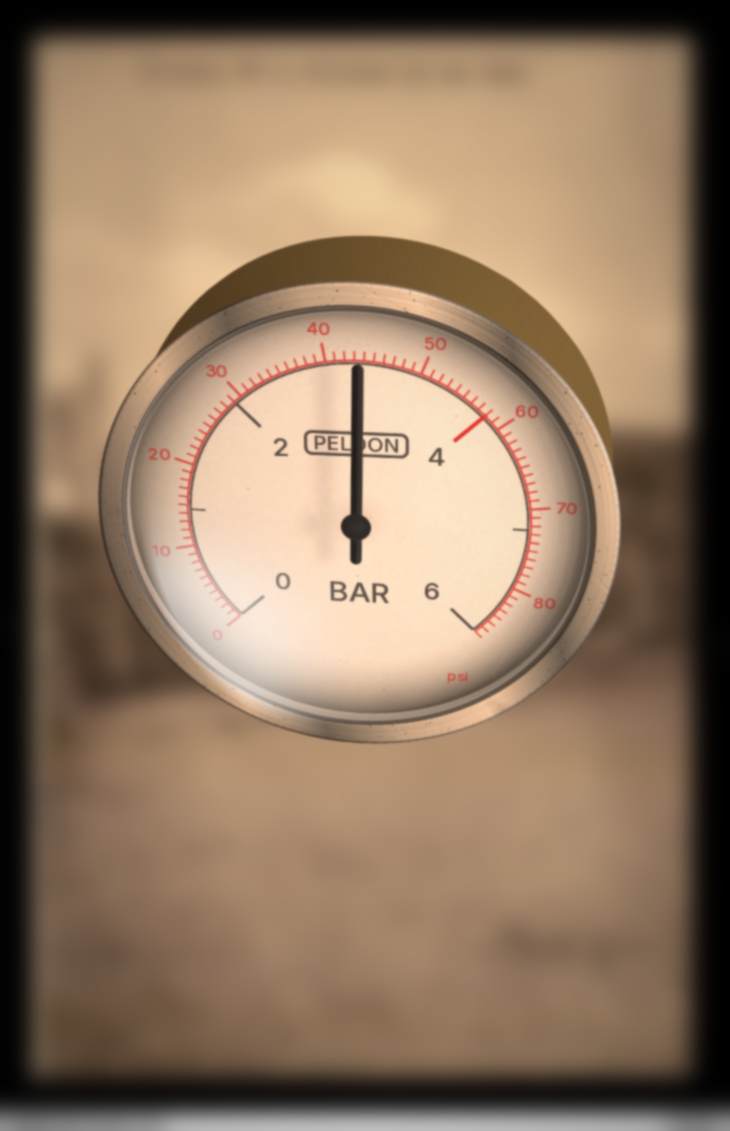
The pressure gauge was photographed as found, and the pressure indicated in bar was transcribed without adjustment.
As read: 3 bar
